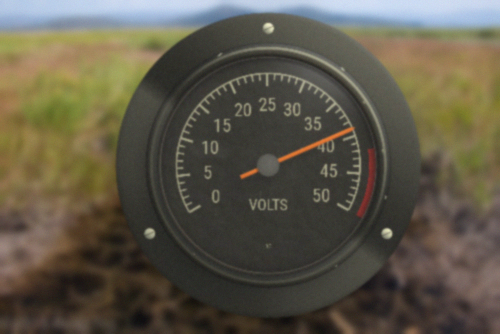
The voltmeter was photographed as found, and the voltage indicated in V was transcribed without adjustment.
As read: 39 V
